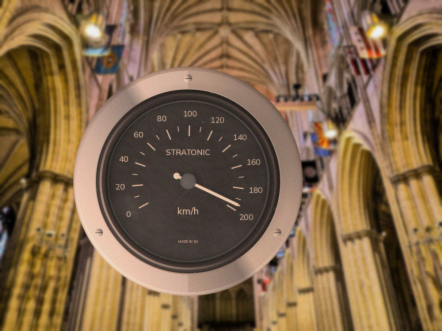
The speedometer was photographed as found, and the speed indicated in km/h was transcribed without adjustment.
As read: 195 km/h
